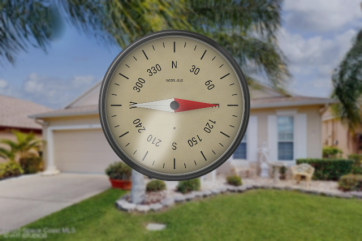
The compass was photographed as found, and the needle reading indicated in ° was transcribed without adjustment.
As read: 90 °
